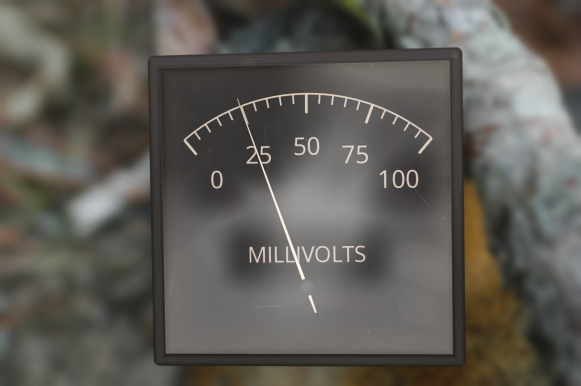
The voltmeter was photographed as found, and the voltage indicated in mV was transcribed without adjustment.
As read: 25 mV
